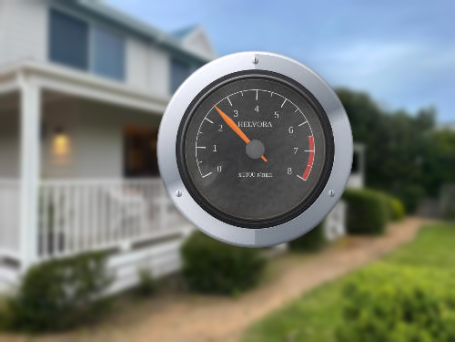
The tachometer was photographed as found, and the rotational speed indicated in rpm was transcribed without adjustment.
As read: 2500 rpm
